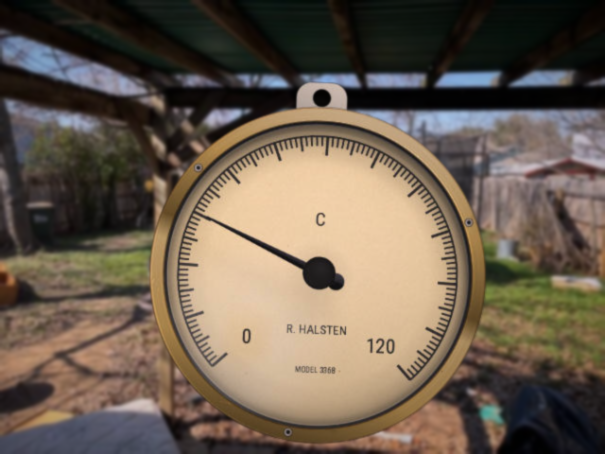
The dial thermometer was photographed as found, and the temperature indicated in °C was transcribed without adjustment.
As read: 30 °C
